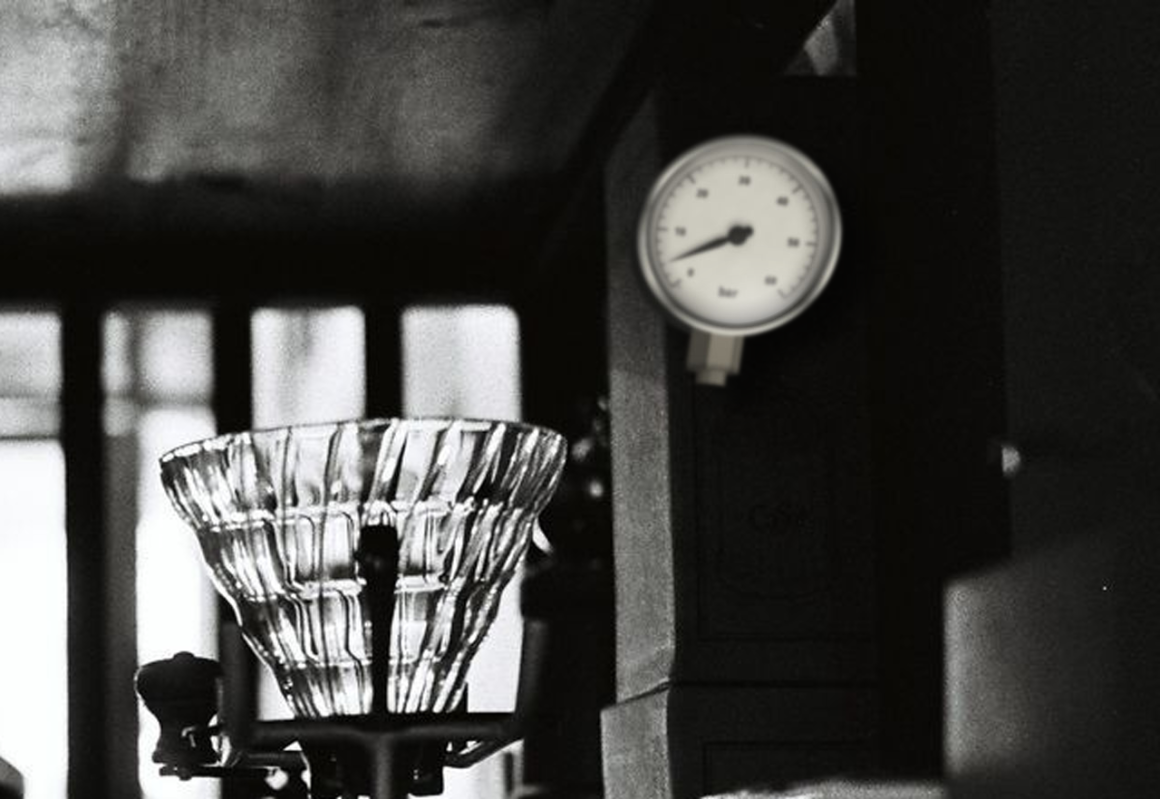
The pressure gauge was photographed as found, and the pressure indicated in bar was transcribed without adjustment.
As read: 4 bar
